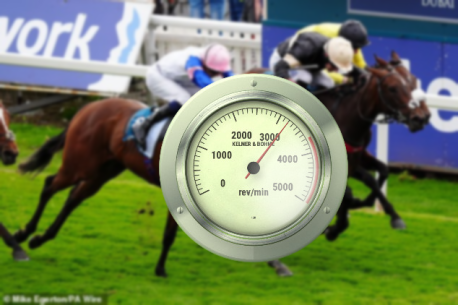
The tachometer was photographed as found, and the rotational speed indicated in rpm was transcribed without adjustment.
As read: 3200 rpm
